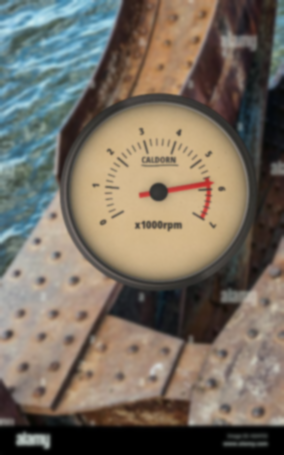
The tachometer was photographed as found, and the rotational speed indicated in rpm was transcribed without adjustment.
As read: 5800 rpm
